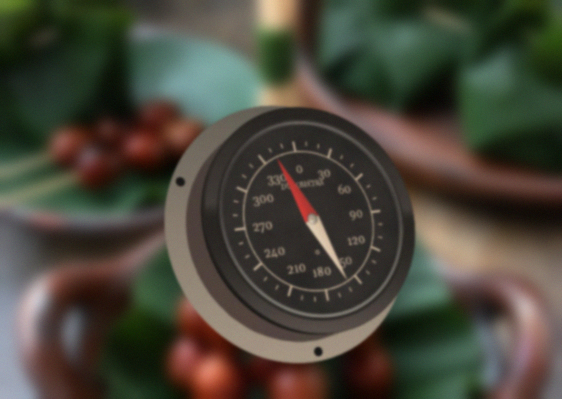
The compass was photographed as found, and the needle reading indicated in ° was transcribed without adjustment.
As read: 340 °
